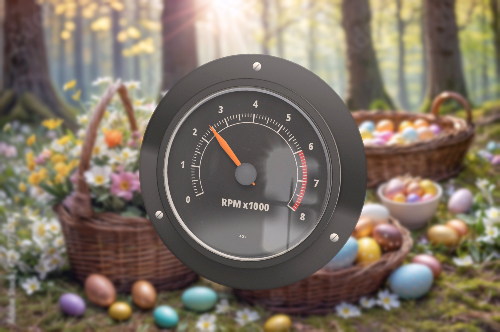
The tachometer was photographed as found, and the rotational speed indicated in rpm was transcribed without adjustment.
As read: 2500 rpm
